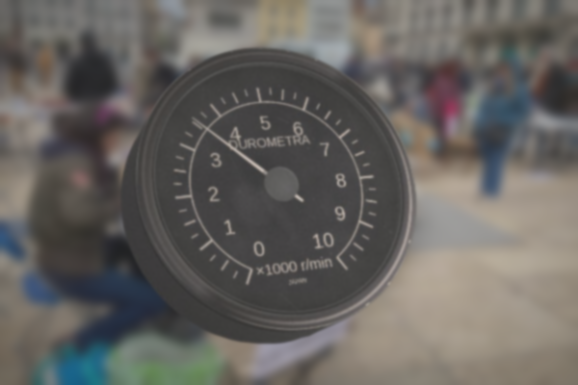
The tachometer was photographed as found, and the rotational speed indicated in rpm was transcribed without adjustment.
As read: 3500 rpm
